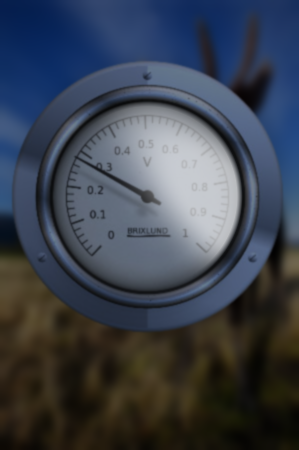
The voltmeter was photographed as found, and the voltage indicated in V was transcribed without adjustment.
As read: 0.28 V
